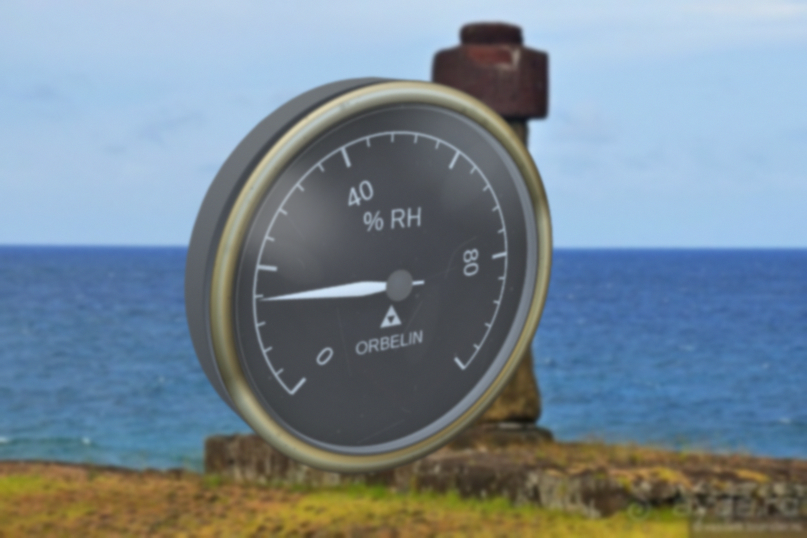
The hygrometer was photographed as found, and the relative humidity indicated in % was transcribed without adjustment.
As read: 16 %
